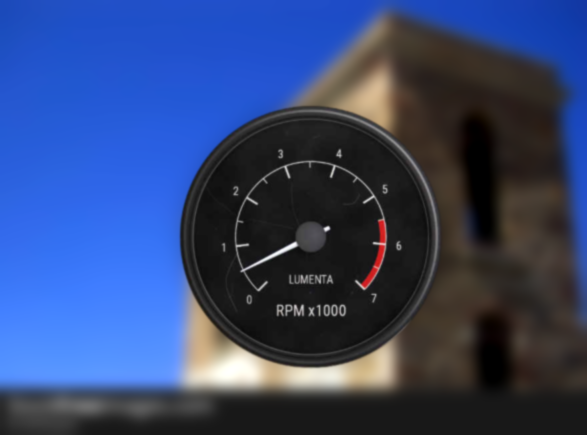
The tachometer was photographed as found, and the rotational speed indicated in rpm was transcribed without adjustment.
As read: 500 rpm
